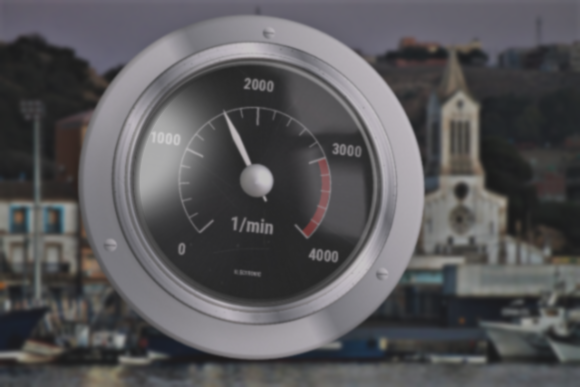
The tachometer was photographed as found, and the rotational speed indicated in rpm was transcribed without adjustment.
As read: 1600 rpm
